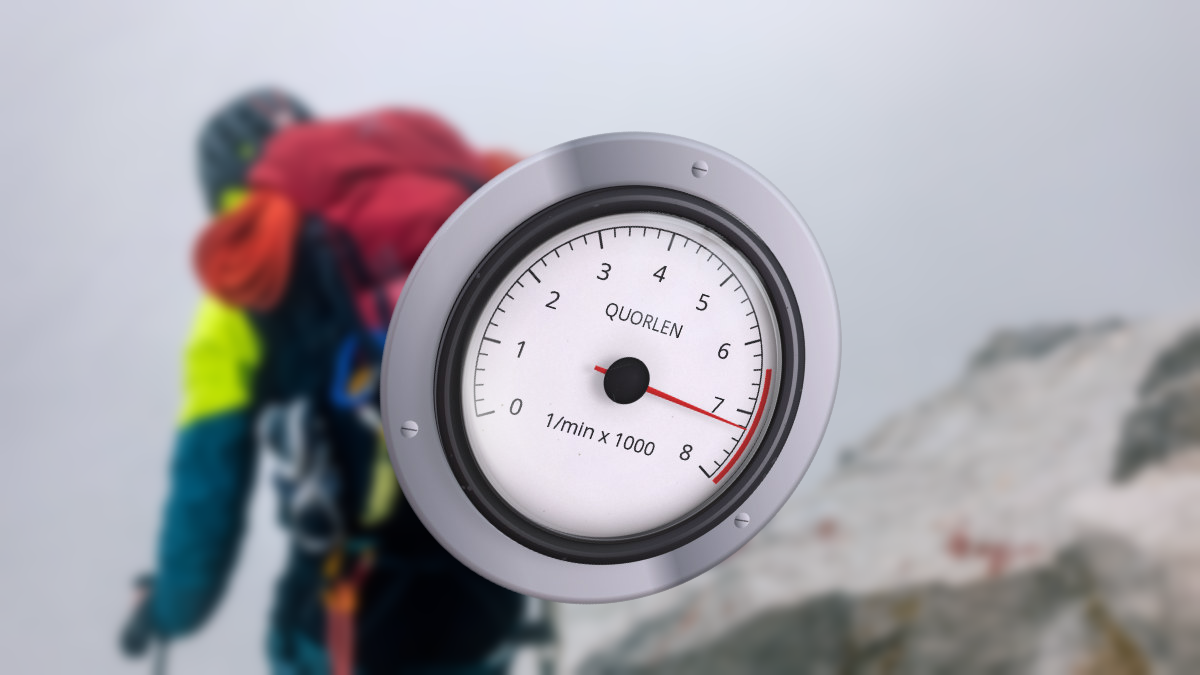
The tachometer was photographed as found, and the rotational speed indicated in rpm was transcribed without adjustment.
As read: 7200 rpm
